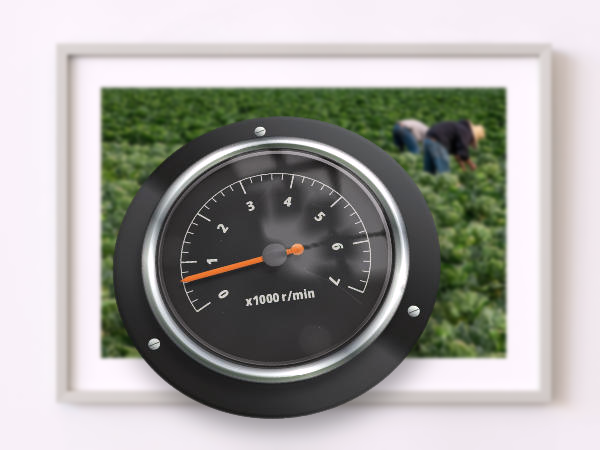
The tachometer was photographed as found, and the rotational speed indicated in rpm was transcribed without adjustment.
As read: 600 rpm
